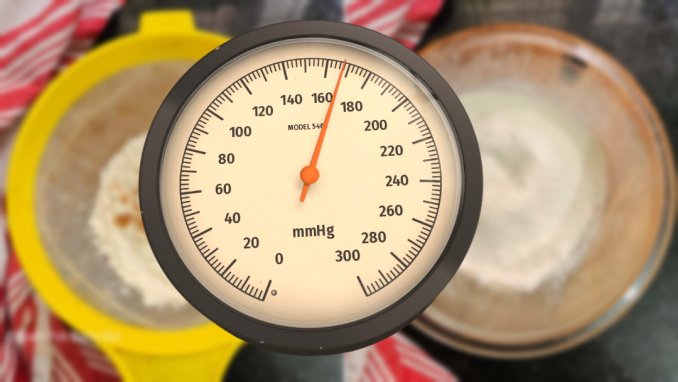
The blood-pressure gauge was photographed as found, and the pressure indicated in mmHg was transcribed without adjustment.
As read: 168 mmHg
